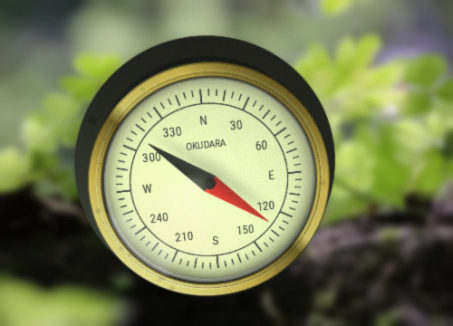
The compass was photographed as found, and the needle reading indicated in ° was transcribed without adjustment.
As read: 130 °
